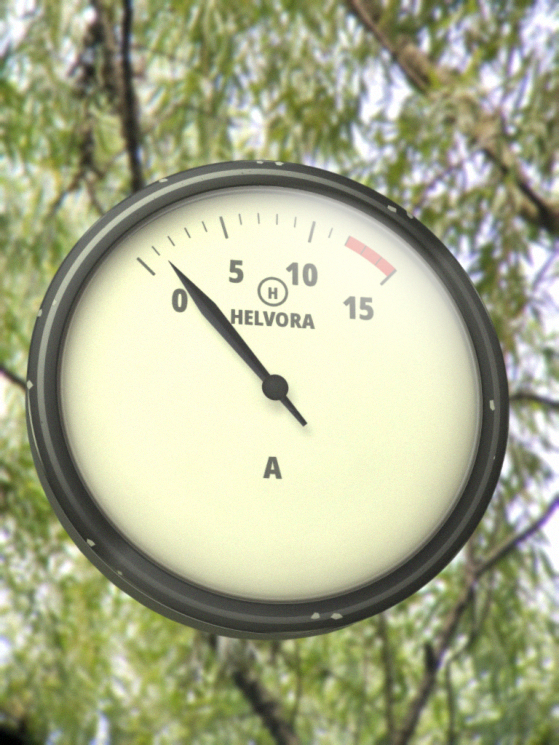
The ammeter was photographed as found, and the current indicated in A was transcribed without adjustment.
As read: 1 A
